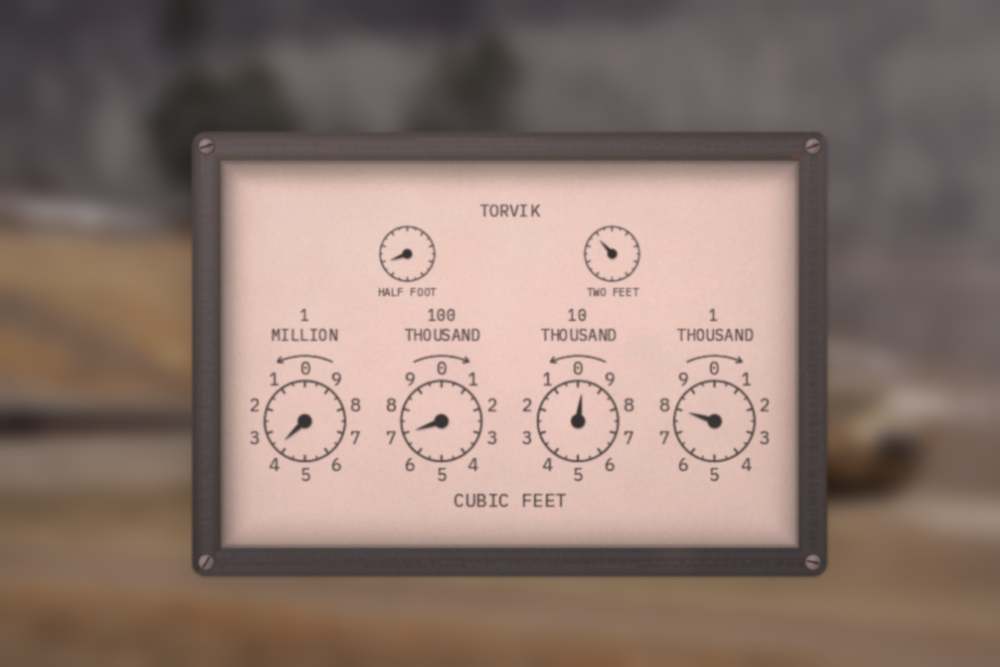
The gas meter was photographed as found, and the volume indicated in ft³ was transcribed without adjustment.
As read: 369800 ft³
